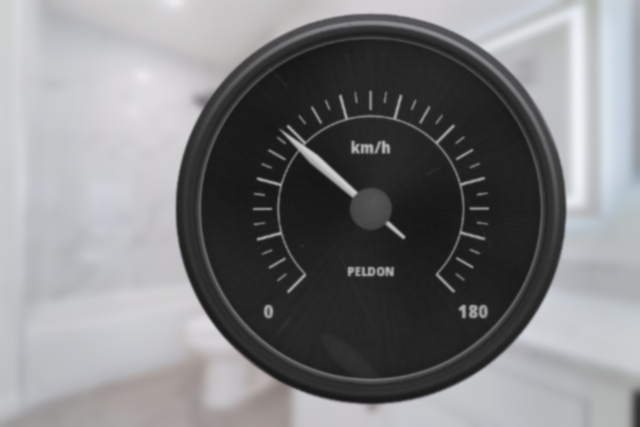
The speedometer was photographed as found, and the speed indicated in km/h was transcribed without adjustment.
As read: 57.5 km/h
